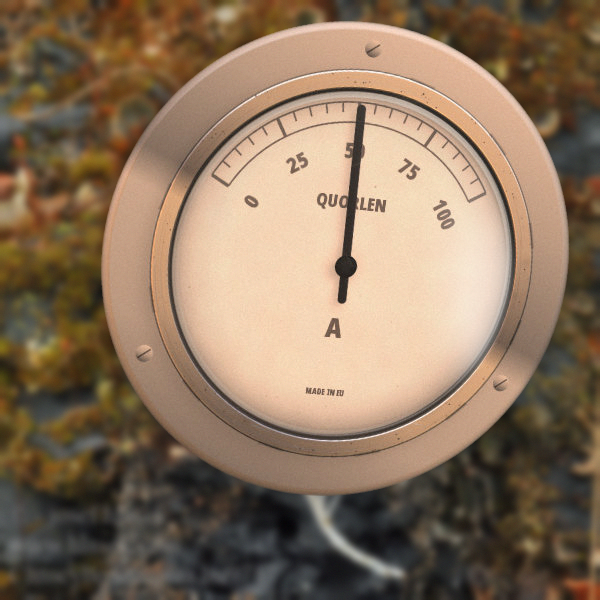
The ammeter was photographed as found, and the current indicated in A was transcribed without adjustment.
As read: 50 A
